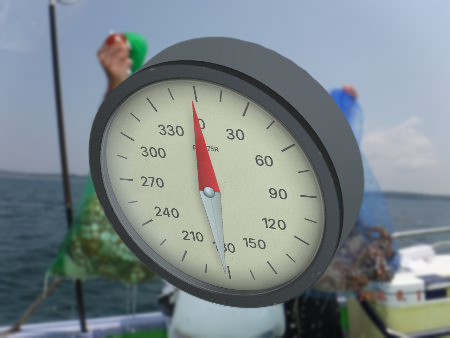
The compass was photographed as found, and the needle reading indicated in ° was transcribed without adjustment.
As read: 0 °
